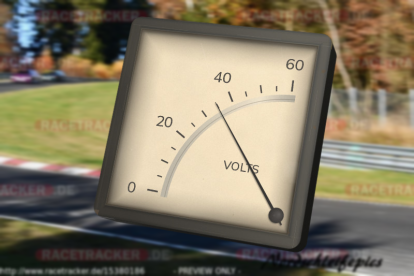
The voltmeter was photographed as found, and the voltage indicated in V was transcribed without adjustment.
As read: 35 V
